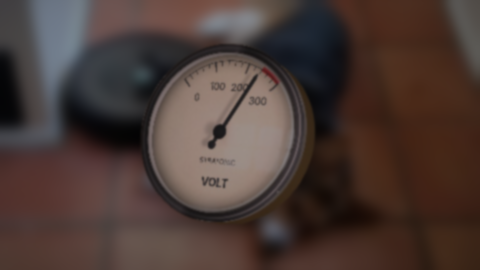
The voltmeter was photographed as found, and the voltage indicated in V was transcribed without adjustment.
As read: 240 V
